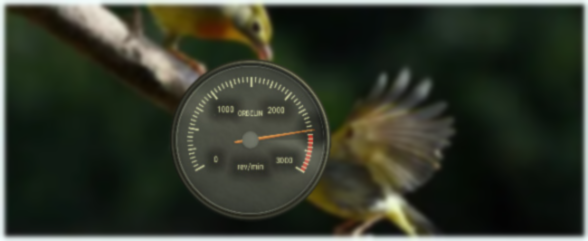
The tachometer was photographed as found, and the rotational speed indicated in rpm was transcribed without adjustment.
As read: 2500 rpm
